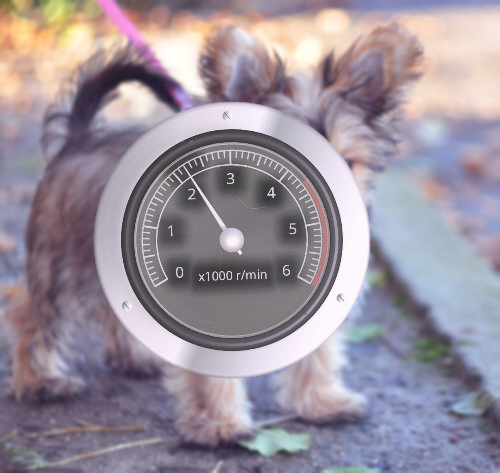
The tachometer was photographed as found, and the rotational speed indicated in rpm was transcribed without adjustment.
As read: 2200 rpm
